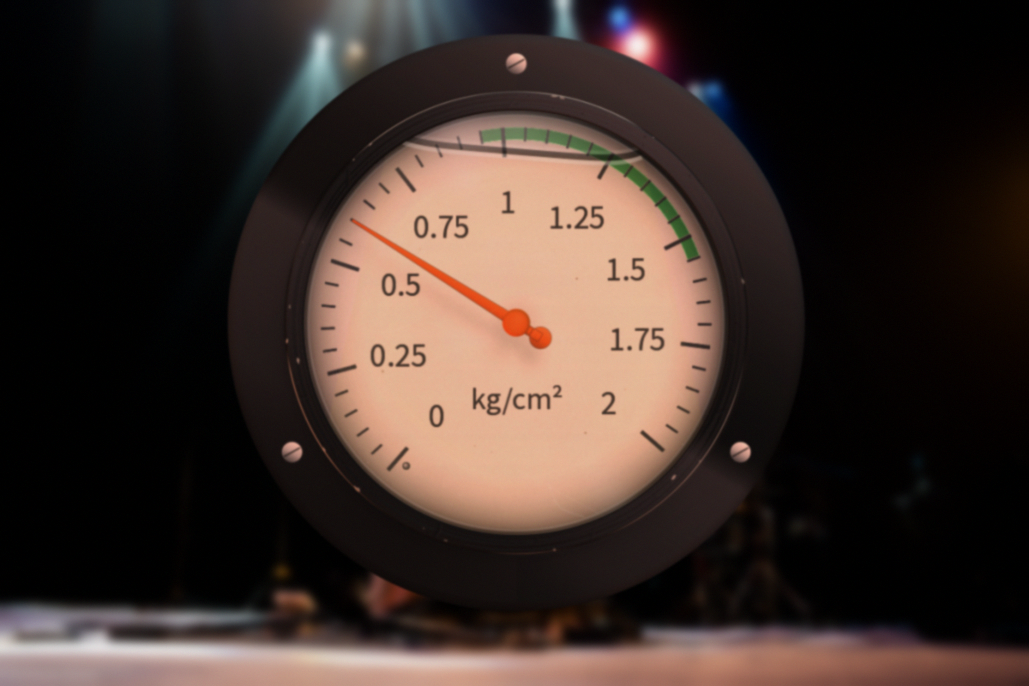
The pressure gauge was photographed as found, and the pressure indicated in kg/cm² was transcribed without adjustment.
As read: 0.6 kg/cm²
